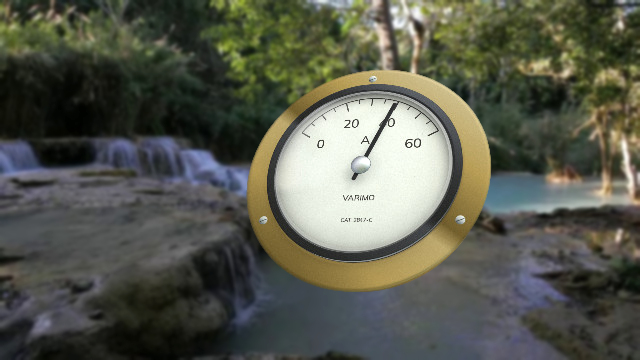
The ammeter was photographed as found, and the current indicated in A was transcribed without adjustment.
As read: 40 A
